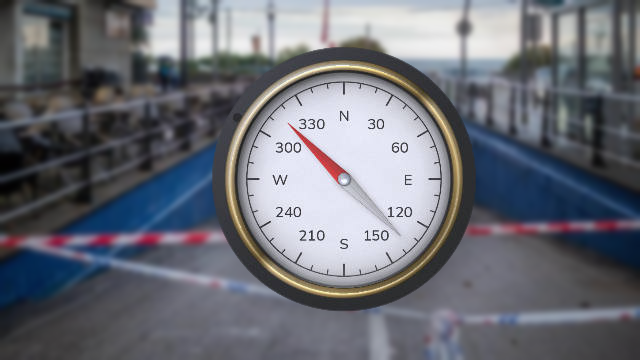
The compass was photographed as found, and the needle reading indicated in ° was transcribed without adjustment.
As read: 315 °
